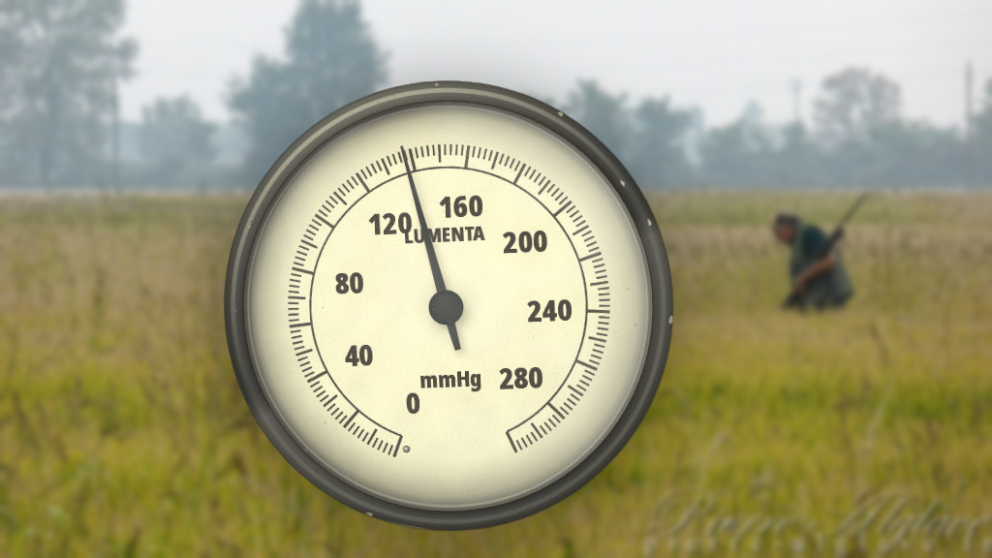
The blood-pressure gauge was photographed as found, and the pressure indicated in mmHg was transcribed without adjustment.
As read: 138 mmHg
